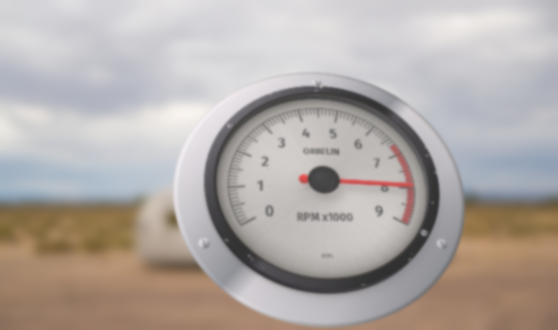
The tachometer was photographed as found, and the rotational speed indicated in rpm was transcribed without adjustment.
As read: 8000 rpm
